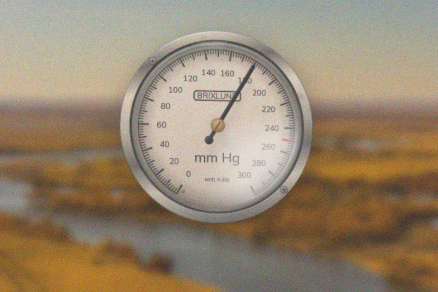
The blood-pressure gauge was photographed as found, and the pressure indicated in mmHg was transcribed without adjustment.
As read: 180 mmHg
